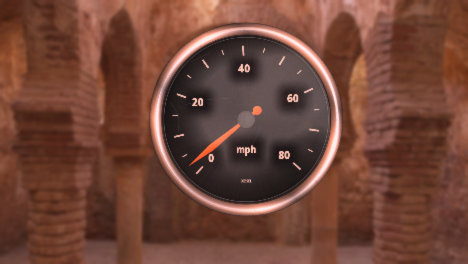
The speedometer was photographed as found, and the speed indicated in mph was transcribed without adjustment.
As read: 2.5 mph
